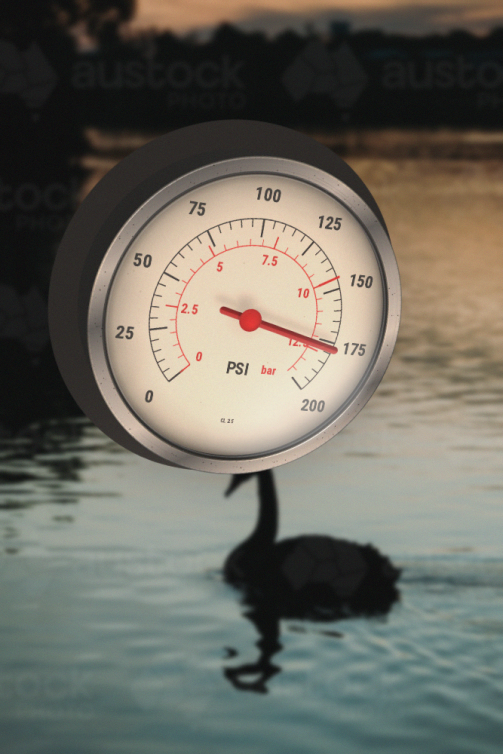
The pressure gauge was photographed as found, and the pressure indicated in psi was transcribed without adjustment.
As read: 177.5 psi
